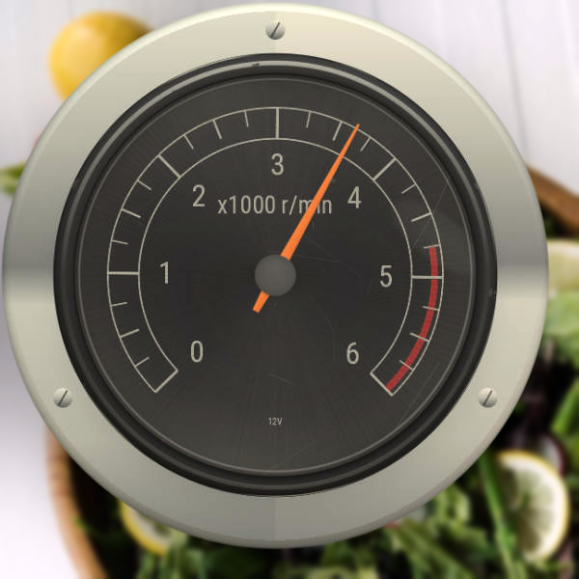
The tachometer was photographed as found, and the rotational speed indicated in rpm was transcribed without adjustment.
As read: 3625 rpm
